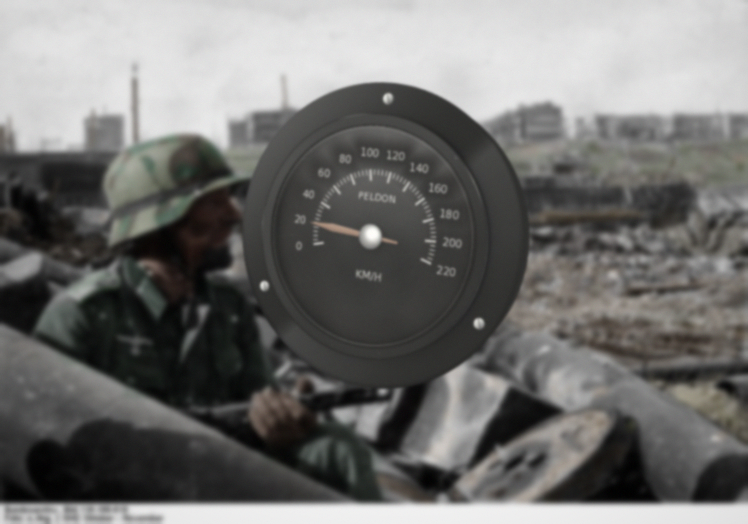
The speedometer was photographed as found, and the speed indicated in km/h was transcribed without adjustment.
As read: 20 km/h
